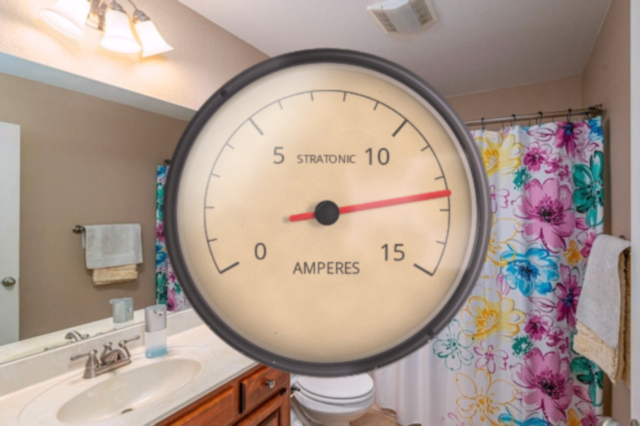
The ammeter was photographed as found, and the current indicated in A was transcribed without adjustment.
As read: 12.5 A
